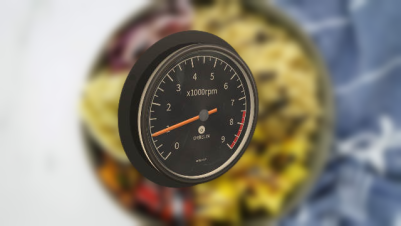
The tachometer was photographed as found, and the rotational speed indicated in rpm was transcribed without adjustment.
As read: 1000 rpm
